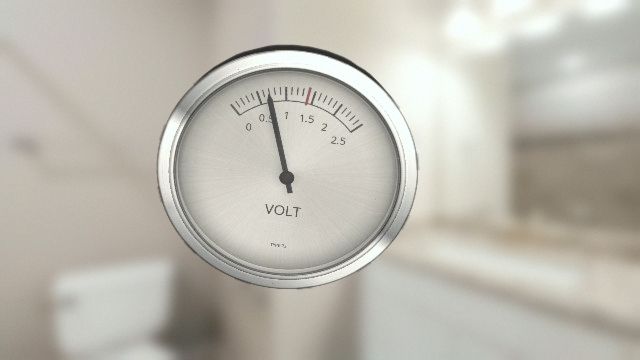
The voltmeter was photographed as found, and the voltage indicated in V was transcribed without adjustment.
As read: 0.7 V
